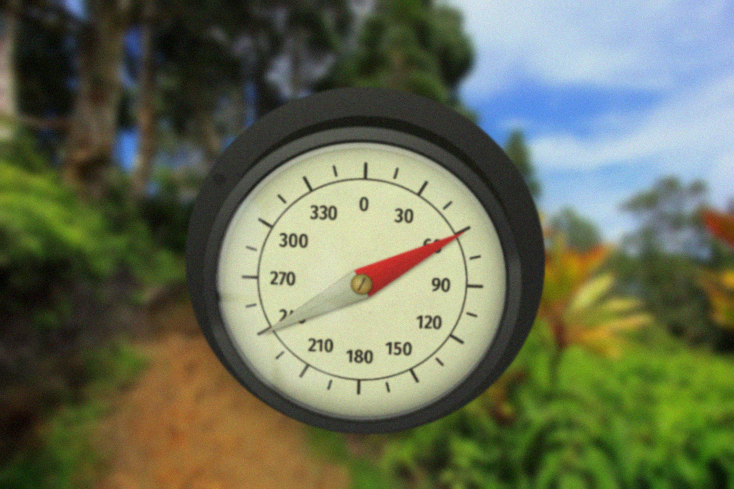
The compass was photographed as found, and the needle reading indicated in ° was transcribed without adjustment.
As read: 60 °
